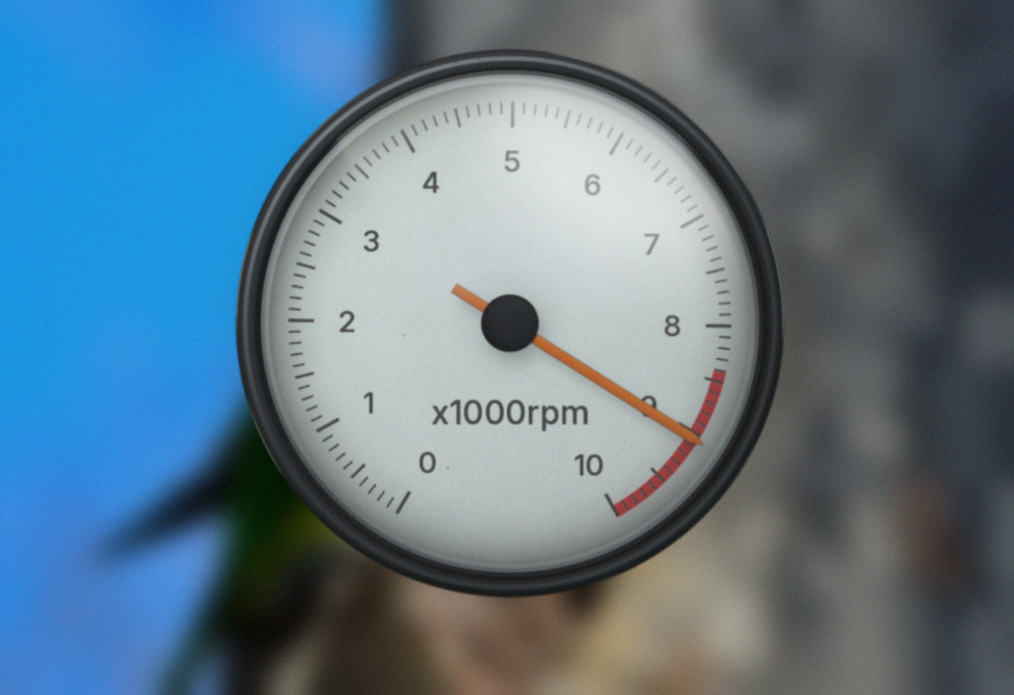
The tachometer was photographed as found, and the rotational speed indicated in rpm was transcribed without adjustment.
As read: 9050 rpm
